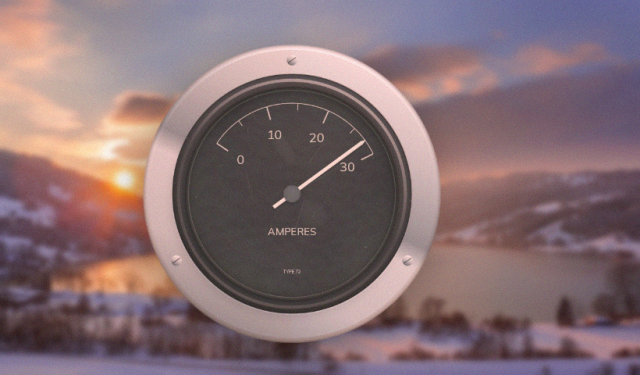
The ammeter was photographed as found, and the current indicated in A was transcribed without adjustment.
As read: 27.5 A
